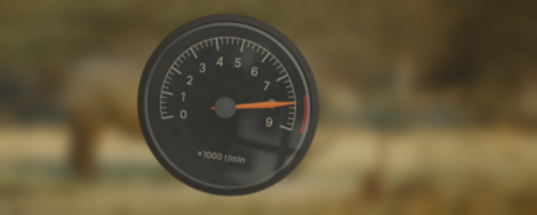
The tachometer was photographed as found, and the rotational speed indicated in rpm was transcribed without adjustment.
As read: 8000 rpm
